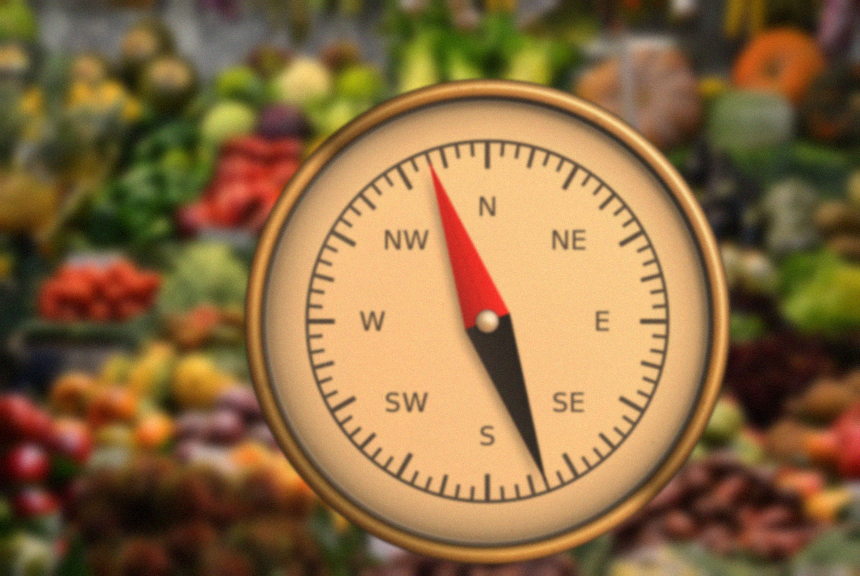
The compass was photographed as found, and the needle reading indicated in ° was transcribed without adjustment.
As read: 340 °
